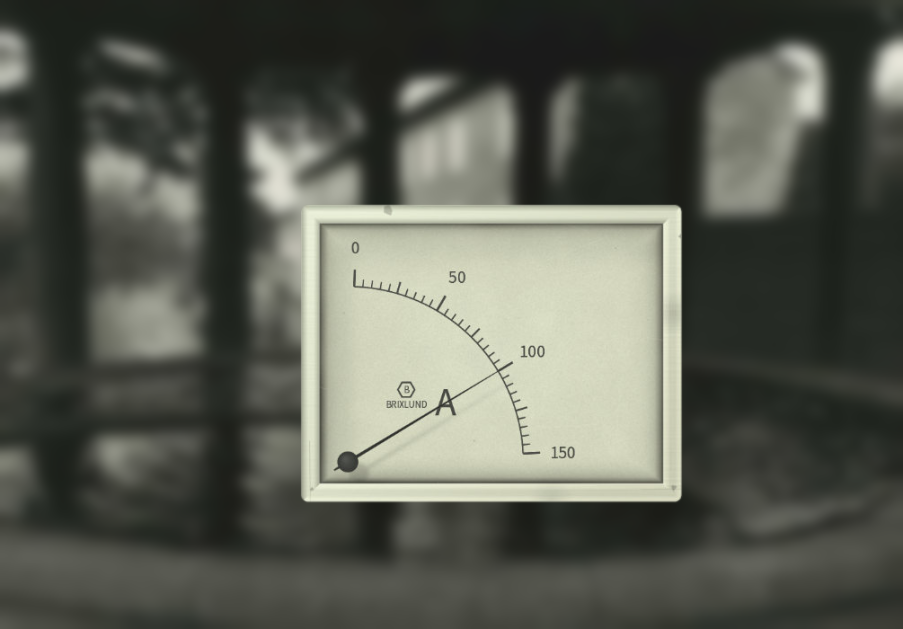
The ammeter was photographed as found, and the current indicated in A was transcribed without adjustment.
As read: 100 A
